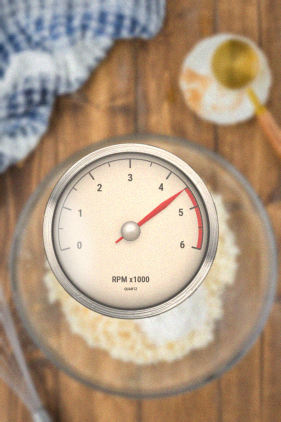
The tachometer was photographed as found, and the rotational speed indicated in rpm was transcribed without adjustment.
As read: 4500 rpm
